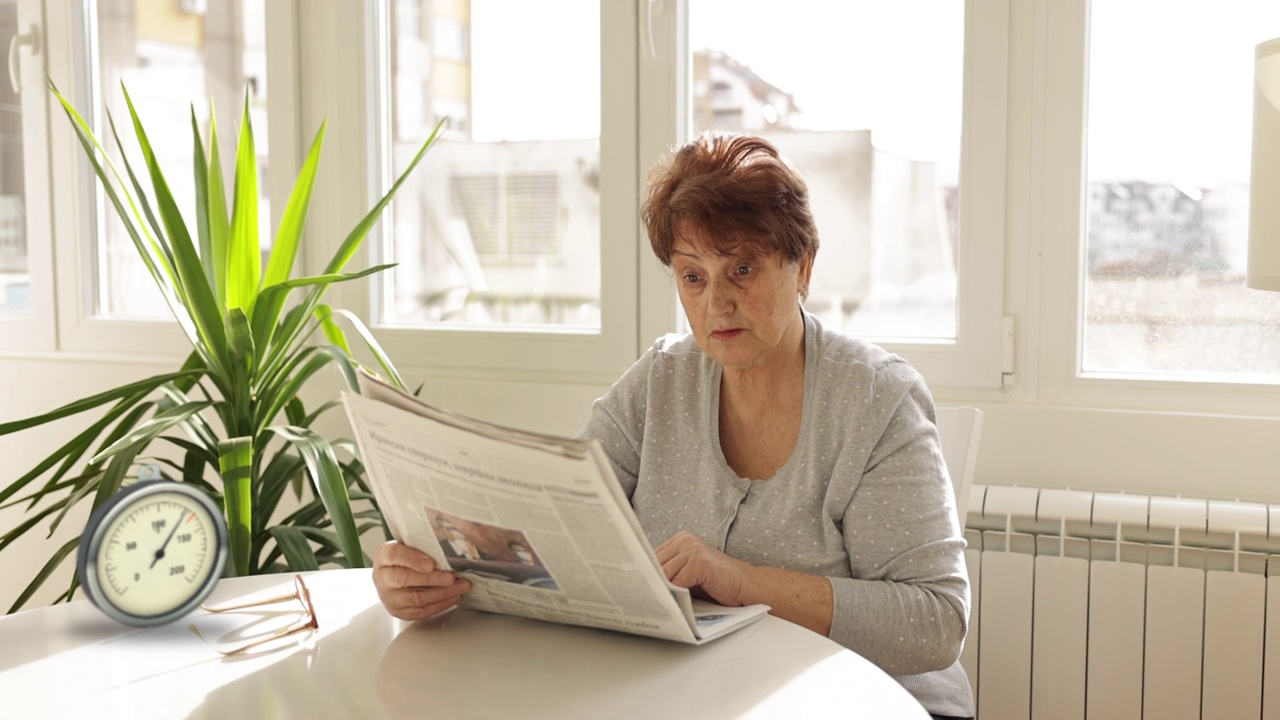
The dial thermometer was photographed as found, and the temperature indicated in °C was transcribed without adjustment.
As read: 125 °C
